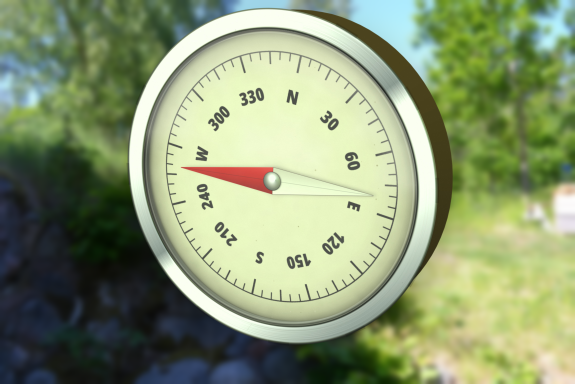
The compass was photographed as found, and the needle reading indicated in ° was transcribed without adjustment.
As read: 260 °
